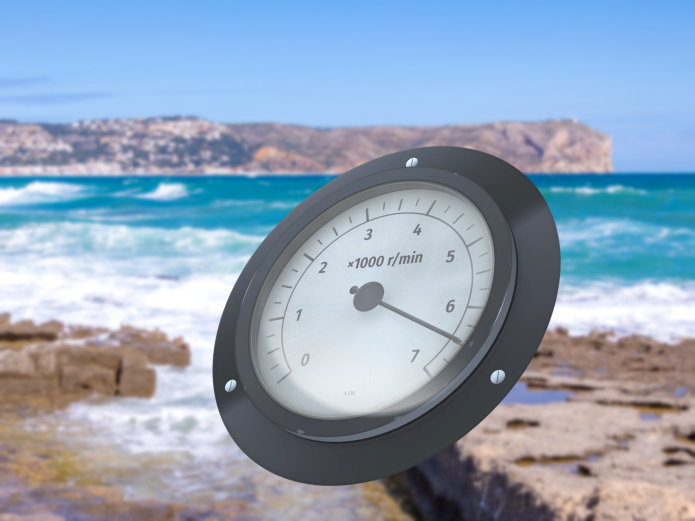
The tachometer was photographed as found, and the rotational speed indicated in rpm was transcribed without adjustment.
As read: 6500 rpm
